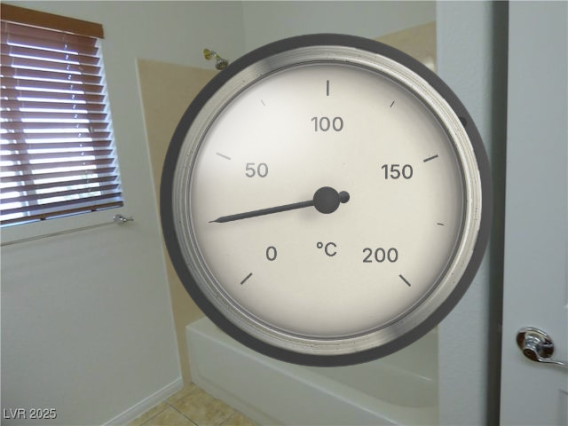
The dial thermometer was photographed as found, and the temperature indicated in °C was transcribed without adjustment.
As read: 25 °C
